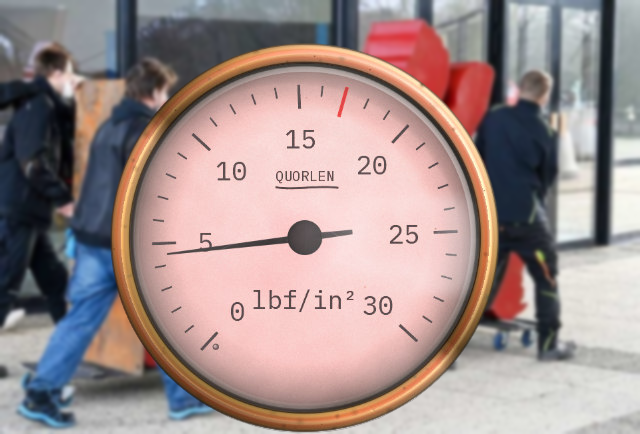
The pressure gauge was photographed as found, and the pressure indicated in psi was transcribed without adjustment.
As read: 4.5 psi
